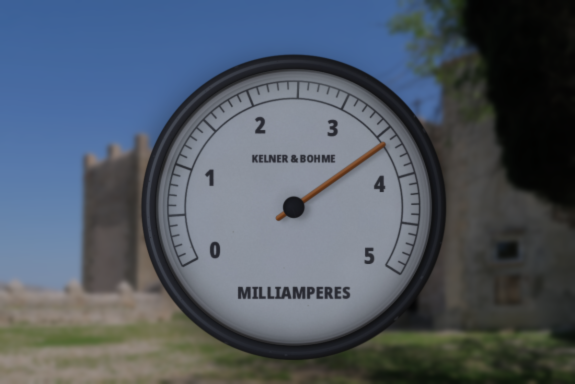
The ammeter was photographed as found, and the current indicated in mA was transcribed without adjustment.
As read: 3.6 mA
